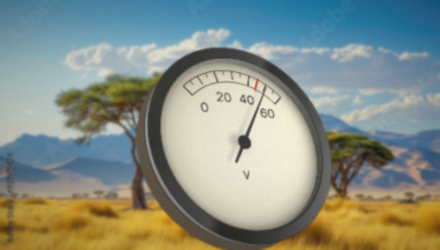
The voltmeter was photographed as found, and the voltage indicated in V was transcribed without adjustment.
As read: 50 V
